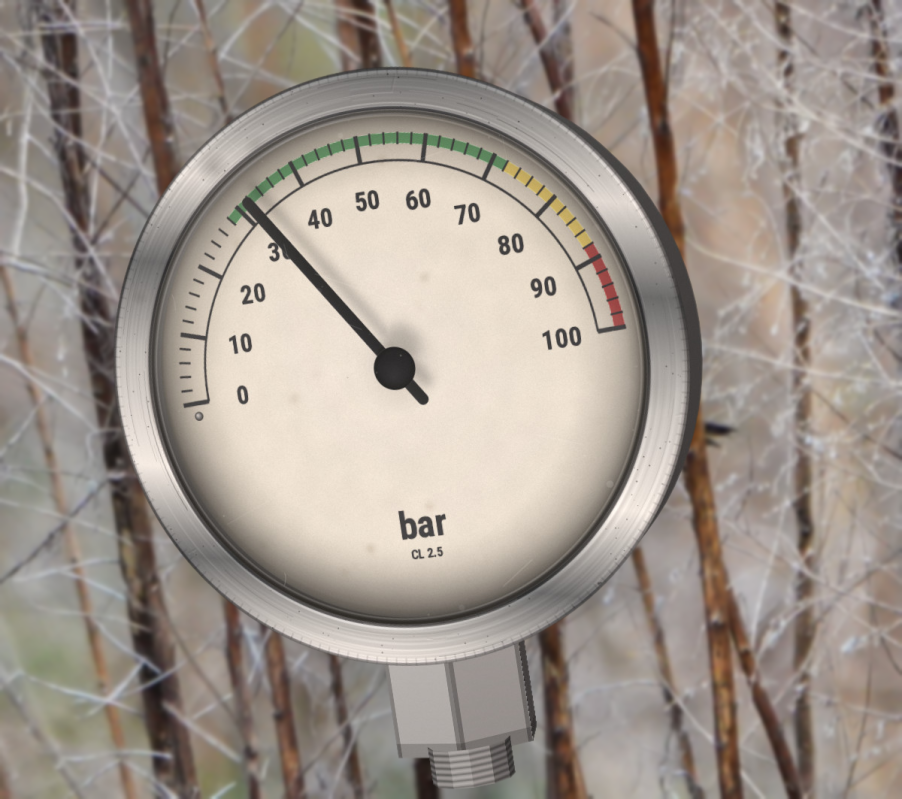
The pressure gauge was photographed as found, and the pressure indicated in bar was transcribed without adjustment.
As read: 32 bar
